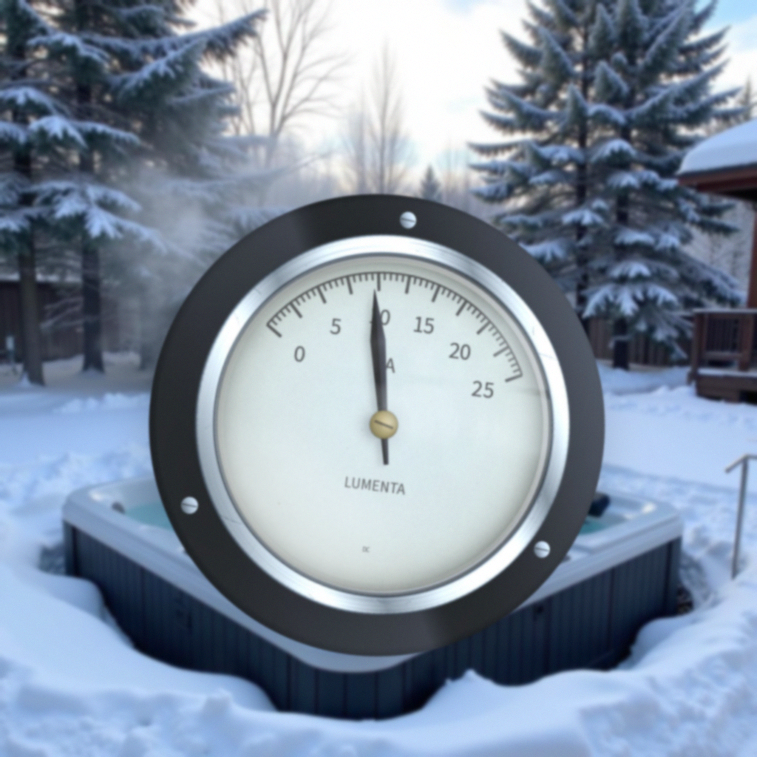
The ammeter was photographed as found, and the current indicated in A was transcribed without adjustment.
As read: 9.5 A
